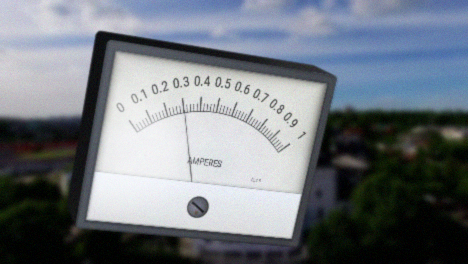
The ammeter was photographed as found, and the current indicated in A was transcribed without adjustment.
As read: 0.3 A
